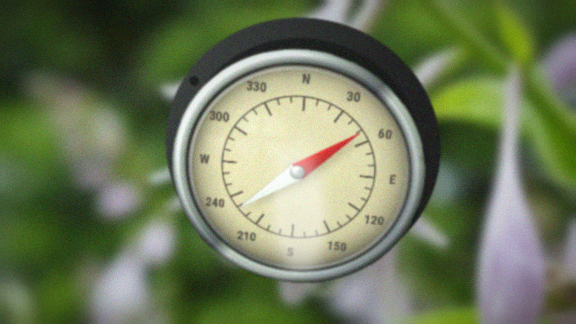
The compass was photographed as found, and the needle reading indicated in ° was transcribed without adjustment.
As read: 50 °
